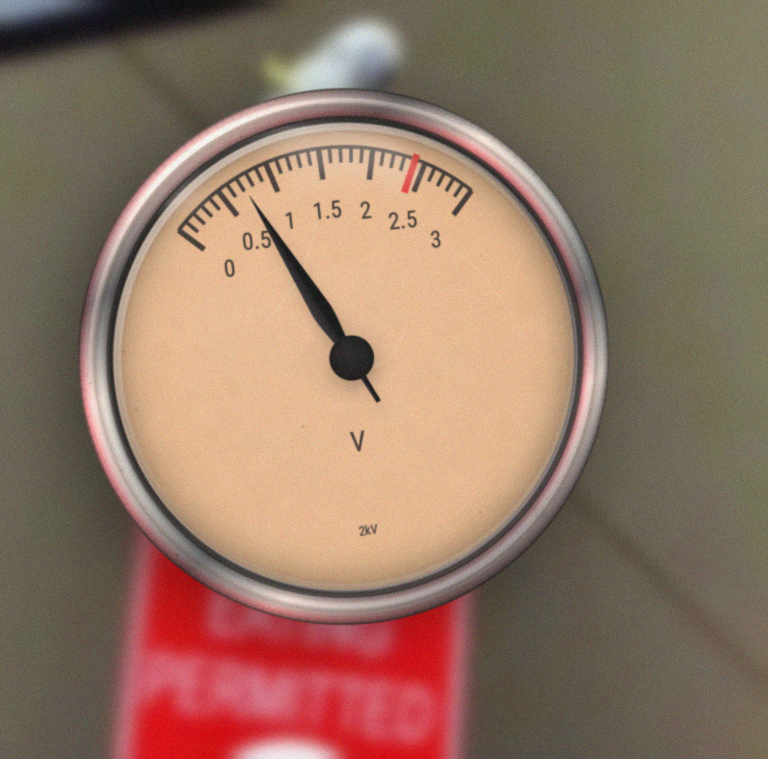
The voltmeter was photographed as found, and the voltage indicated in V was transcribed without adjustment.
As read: 0.7 V
